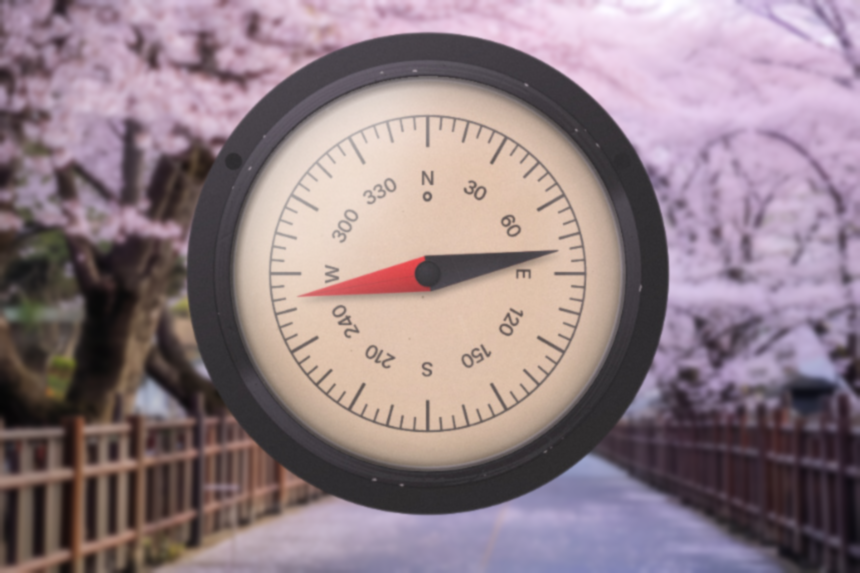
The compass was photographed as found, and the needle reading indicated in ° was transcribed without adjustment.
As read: 260 °
